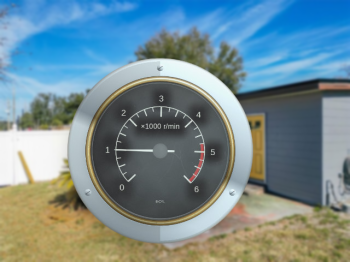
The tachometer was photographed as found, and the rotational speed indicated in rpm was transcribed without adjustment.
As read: 1000 rpm
